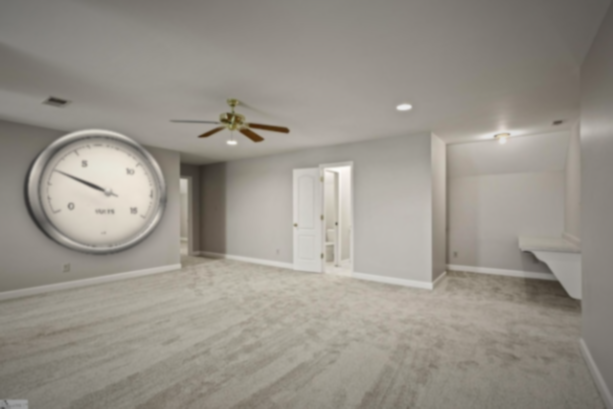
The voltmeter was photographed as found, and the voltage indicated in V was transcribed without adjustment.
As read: 3 V
